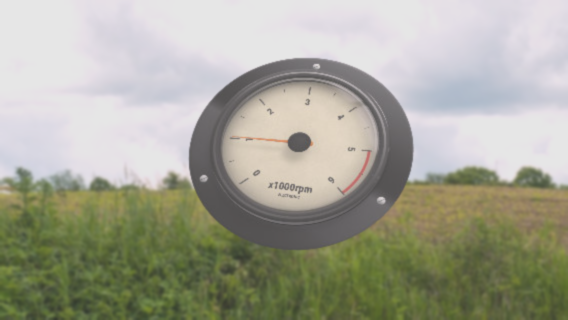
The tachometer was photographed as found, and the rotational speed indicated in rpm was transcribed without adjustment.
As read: 1000 rpm
